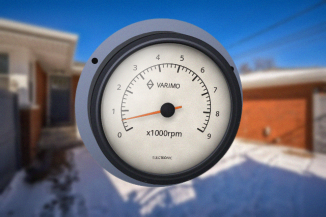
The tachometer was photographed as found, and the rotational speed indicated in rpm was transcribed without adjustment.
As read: 600 rpm
